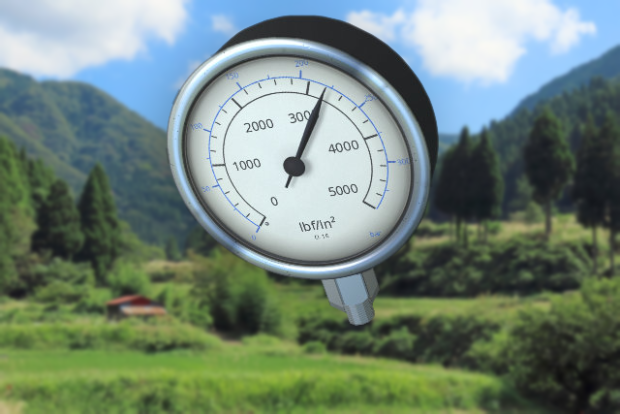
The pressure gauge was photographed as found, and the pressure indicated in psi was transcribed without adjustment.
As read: 3200 psi
